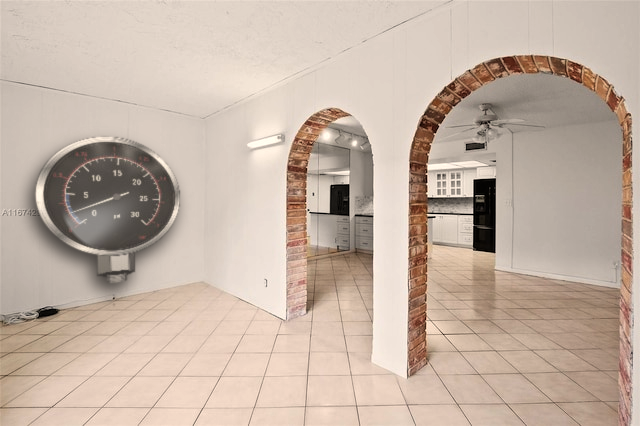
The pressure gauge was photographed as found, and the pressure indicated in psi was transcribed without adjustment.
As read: 2 psi
